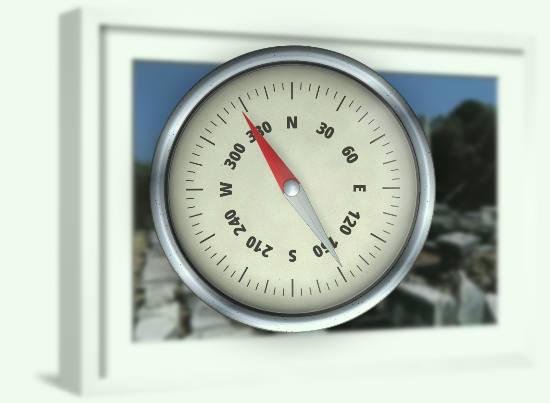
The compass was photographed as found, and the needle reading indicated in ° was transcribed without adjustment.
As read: 327.5 °
